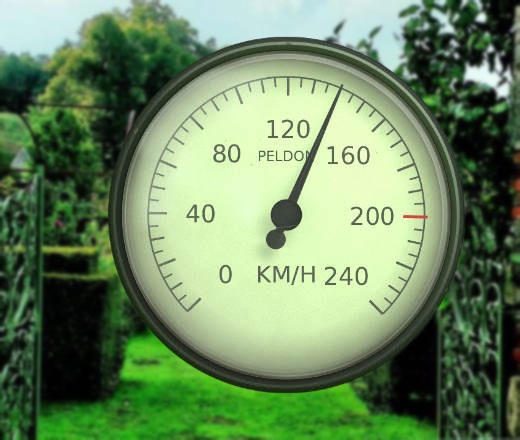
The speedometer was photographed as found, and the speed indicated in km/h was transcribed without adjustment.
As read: 140 km/h
